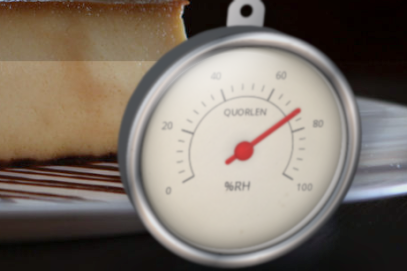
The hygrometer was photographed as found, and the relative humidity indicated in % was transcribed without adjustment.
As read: 72 %
